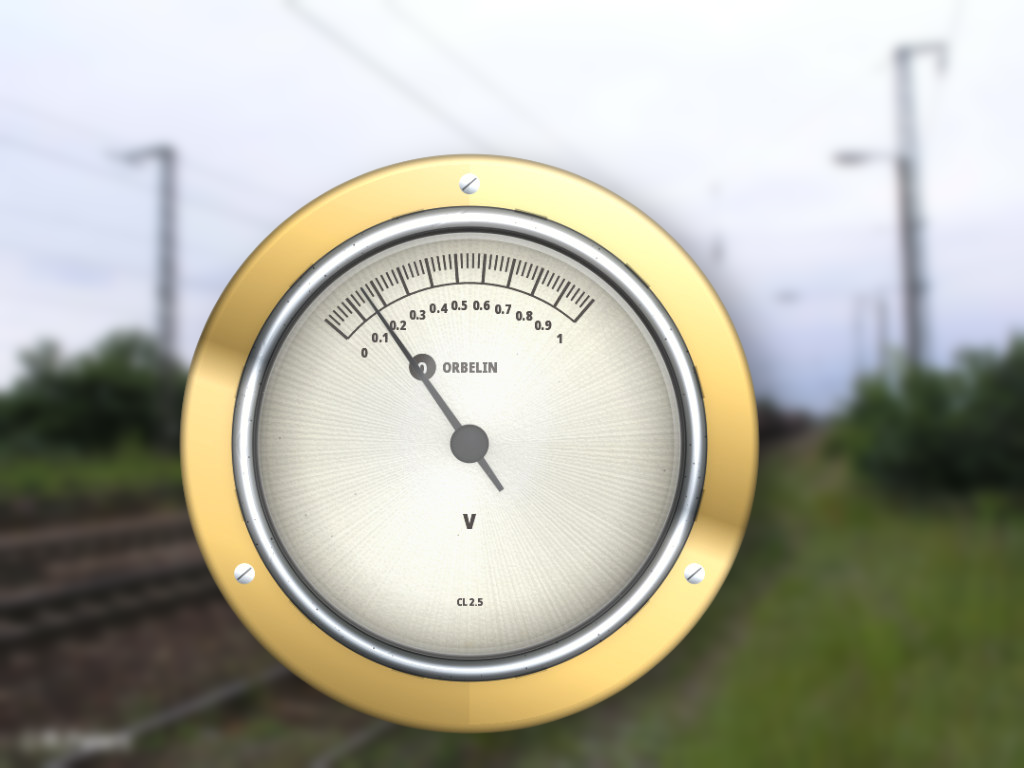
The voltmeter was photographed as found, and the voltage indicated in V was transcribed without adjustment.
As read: 0.16 V
